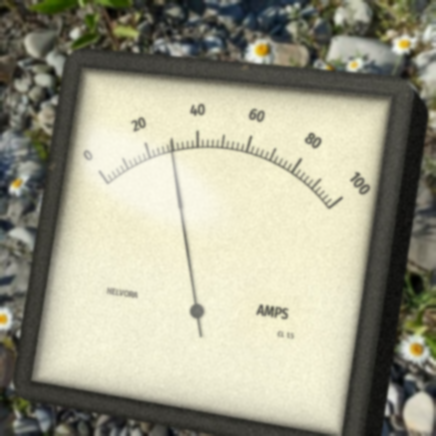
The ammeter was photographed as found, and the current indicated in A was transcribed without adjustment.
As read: 30 A
